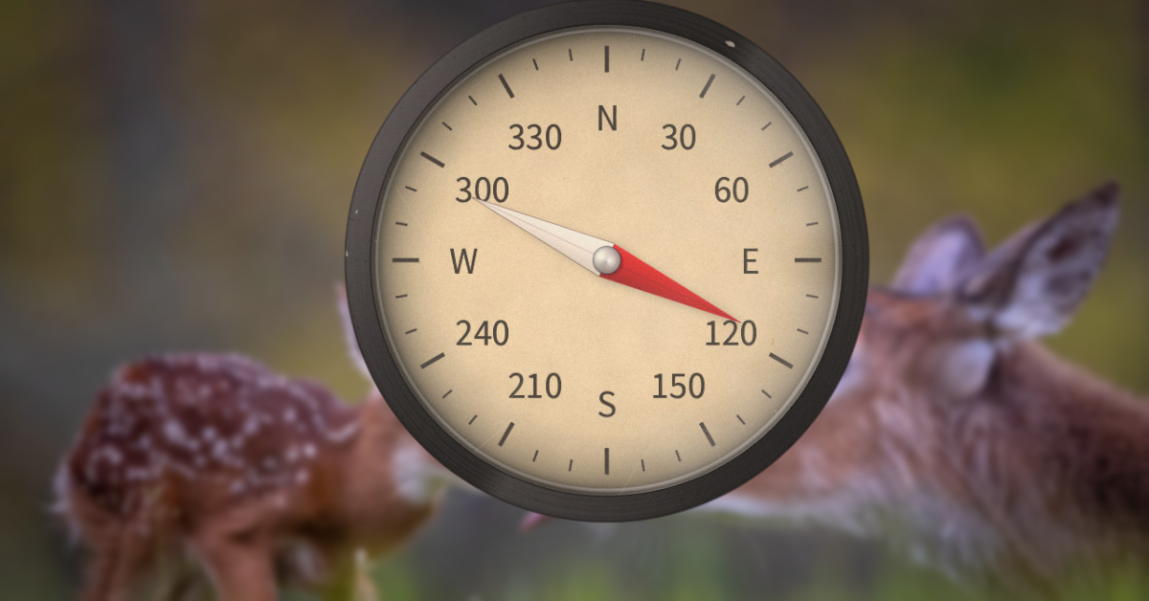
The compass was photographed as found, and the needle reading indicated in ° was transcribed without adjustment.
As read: 115 °
